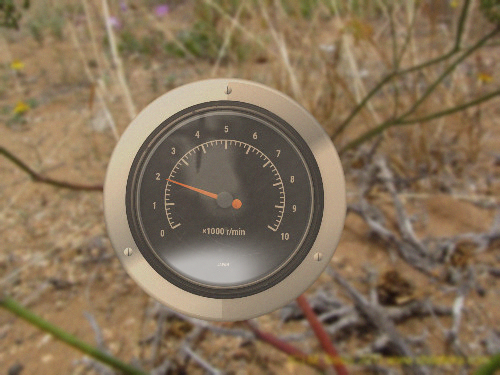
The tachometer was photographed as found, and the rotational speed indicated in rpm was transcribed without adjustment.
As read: 2000 rpm
